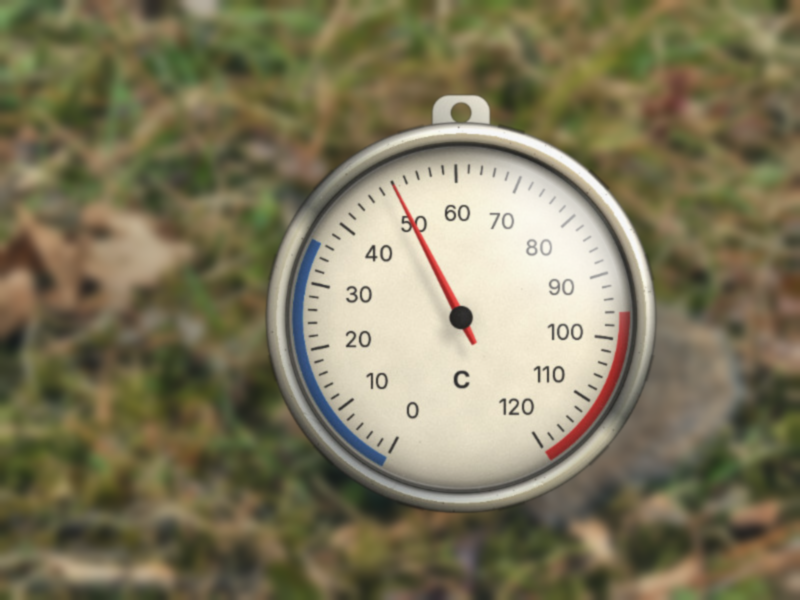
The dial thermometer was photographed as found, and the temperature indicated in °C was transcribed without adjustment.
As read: 50 °C
